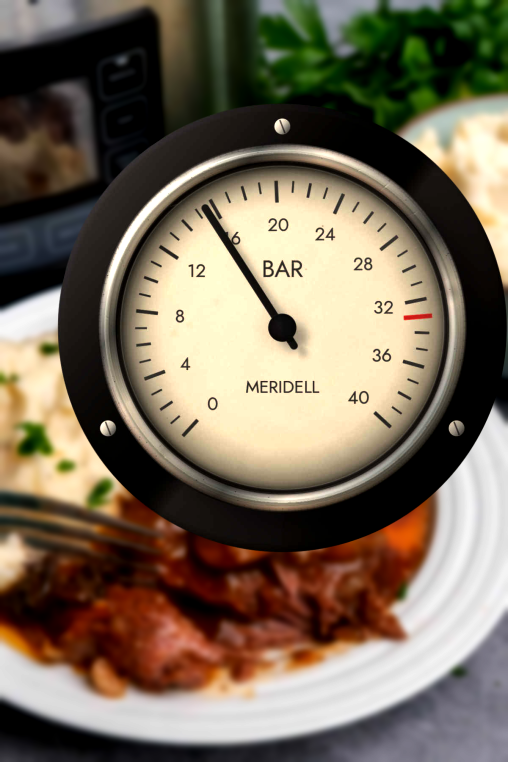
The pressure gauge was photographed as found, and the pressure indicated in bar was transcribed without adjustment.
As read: 15.5 bar
